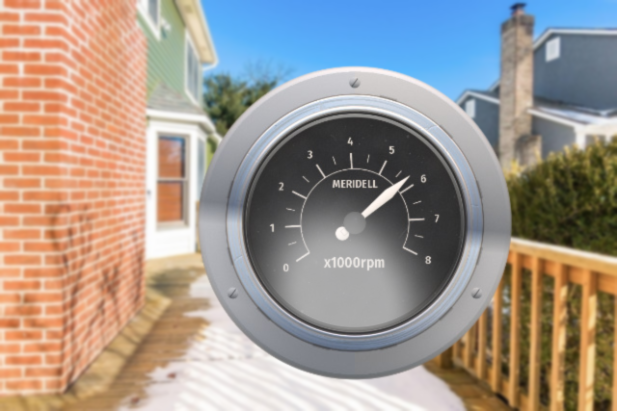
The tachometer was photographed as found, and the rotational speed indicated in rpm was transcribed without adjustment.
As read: 5750 rpm
